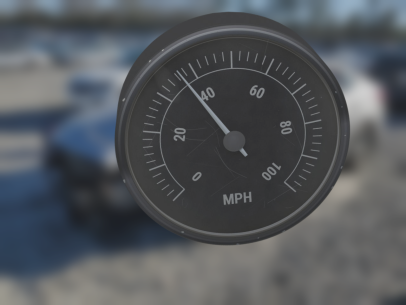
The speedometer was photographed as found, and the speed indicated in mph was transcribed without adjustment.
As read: 37 mph
